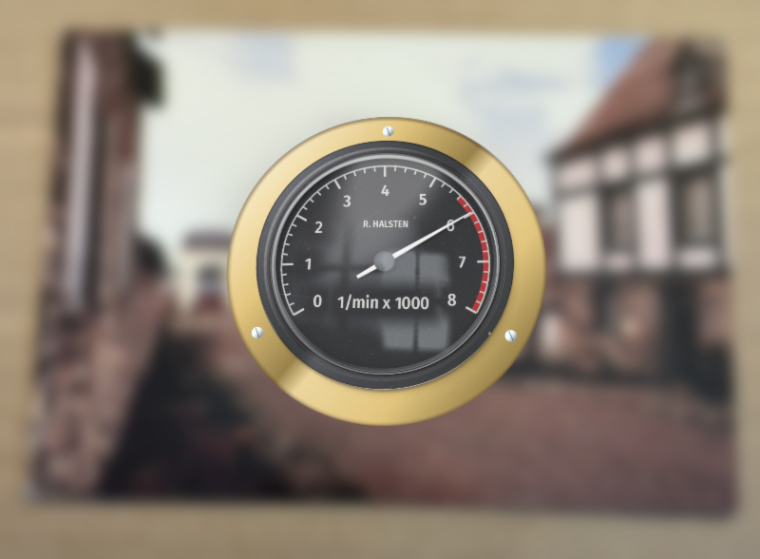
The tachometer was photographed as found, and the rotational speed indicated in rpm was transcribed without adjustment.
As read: 6000 rpm
